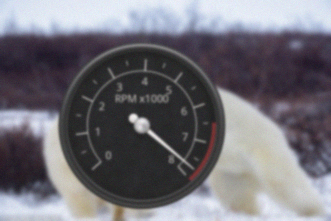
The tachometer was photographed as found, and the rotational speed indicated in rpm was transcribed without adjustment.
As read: 7750 rpm
